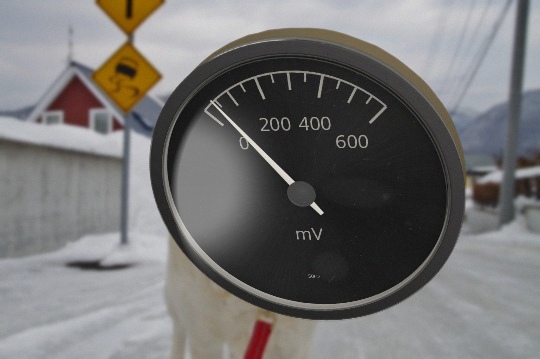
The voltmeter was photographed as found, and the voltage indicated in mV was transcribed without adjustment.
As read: 50 mV
